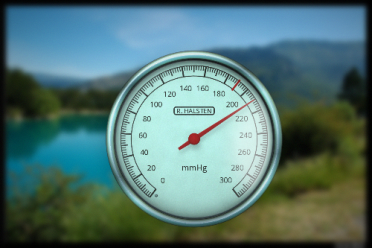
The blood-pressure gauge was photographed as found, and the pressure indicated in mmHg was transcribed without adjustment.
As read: 210 mmHg
